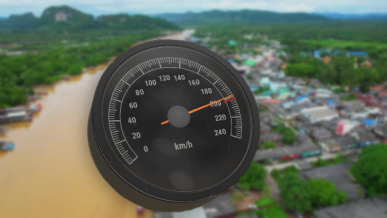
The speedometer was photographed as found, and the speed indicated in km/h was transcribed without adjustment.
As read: 200 km/h
